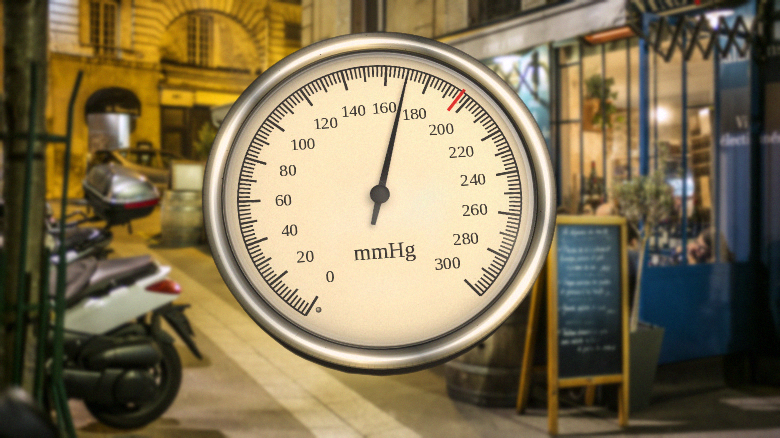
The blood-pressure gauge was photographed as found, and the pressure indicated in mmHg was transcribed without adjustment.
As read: 170 mmHg
